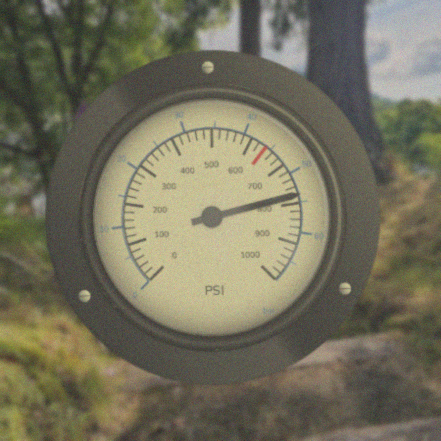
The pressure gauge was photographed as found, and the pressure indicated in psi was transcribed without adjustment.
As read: 780 psi
